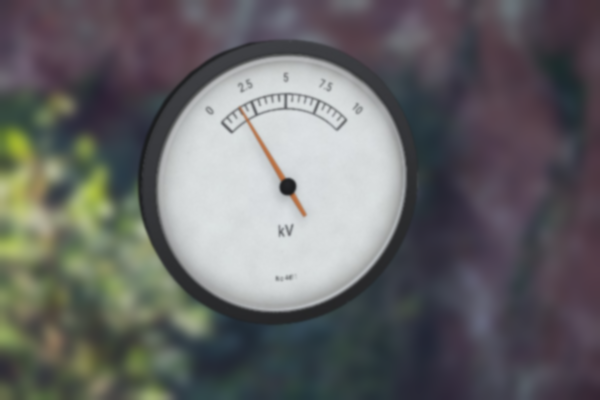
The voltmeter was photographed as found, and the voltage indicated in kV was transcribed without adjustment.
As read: 1.5 kV
